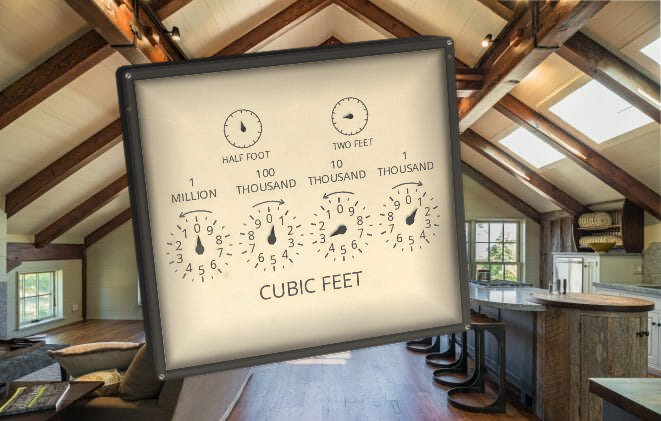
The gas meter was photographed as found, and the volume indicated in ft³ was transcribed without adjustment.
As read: 3100 ft³
